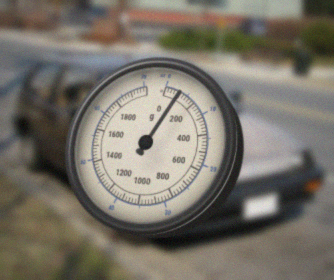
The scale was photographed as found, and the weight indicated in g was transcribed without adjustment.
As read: 100 g
